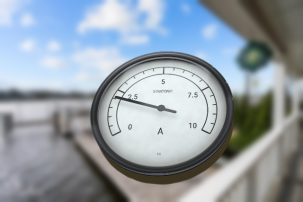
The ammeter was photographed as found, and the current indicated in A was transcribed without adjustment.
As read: 2 A
